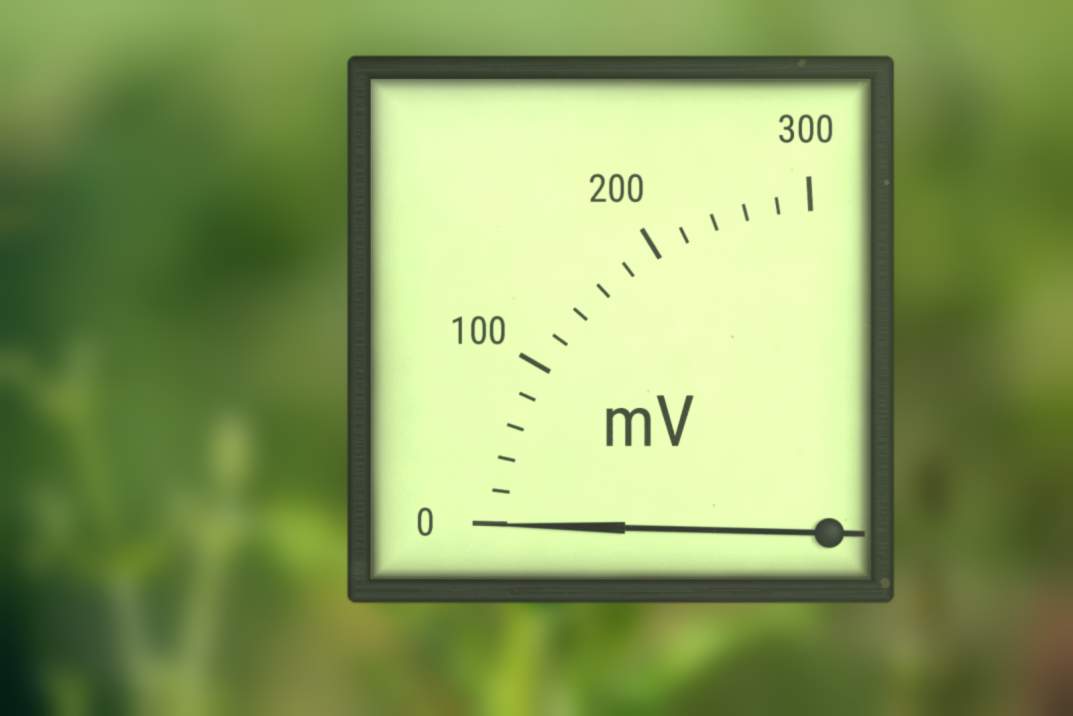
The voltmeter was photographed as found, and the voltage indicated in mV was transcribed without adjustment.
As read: 0 mV
